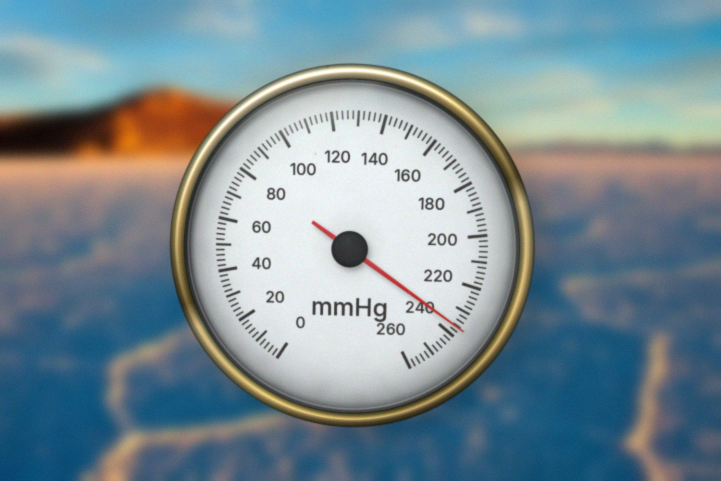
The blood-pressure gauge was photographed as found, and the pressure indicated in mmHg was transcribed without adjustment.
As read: 236 mmHg
